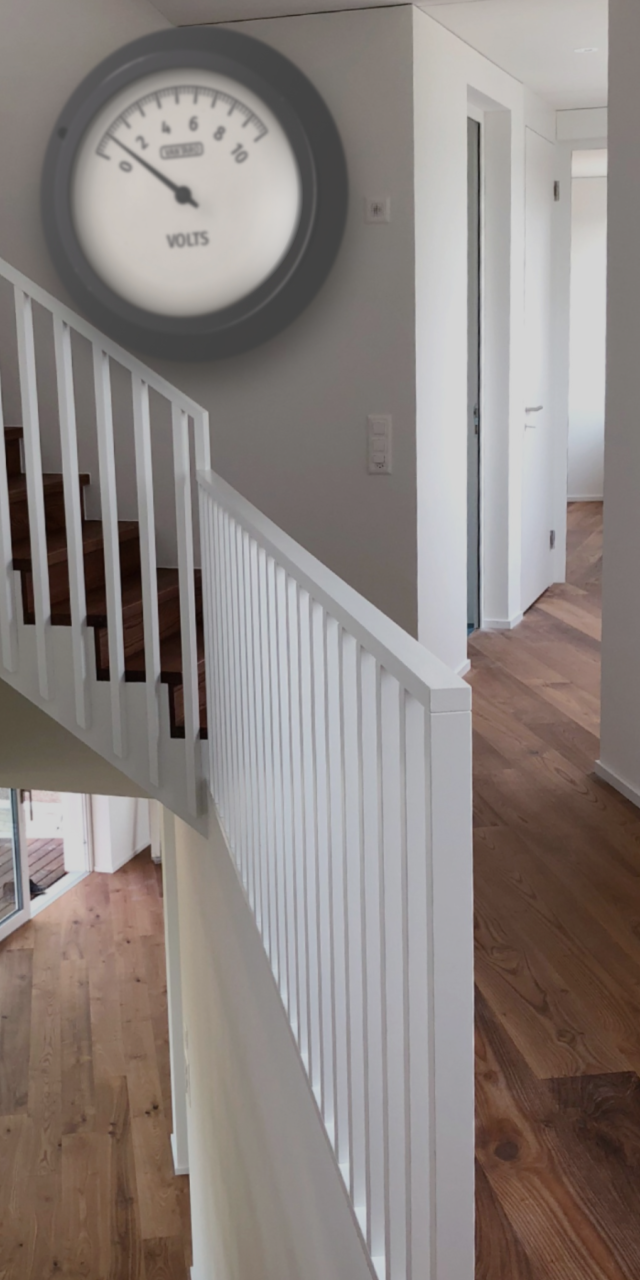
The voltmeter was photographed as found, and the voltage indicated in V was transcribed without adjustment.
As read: 1 V
